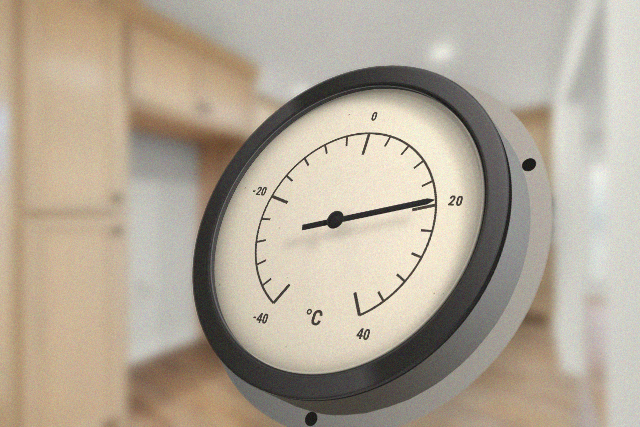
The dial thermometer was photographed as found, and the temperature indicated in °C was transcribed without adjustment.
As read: 20 °C
